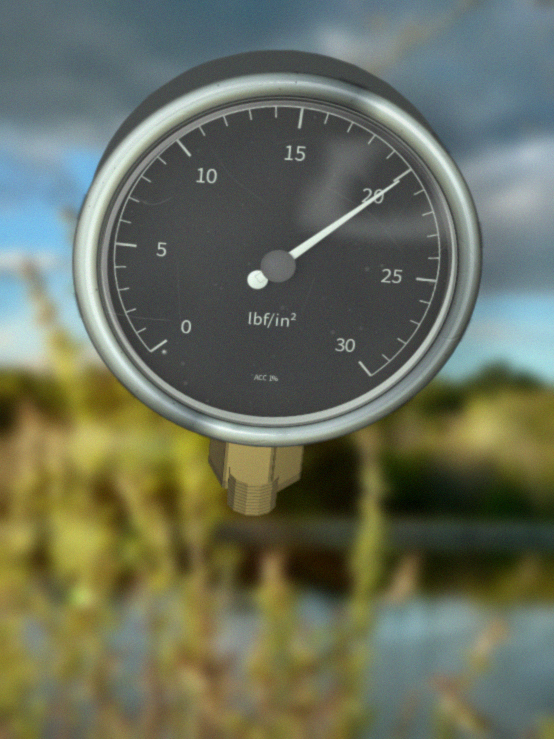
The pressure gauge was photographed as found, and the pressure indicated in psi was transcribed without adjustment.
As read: 20 psi
